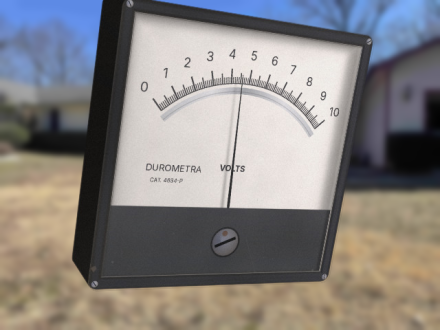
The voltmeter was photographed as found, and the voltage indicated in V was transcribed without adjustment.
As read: 4.5 V
